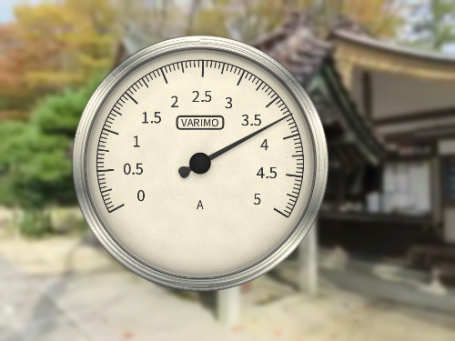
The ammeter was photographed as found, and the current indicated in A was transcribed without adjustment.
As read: 3.75 A
